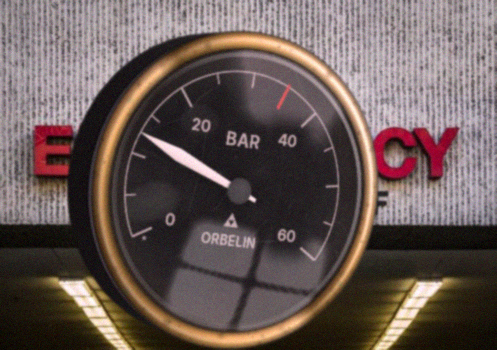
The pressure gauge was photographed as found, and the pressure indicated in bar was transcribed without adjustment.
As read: 12.5 bar
